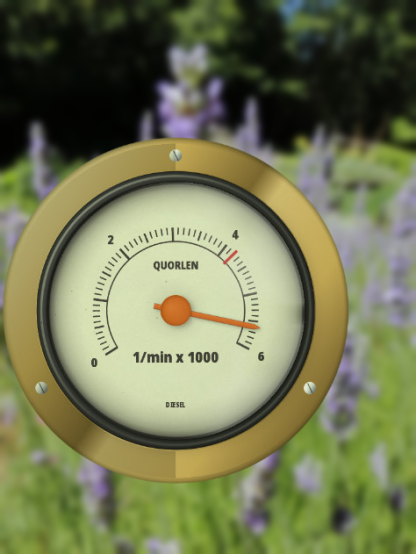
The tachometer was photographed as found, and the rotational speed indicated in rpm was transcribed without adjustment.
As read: 5600 rpm
